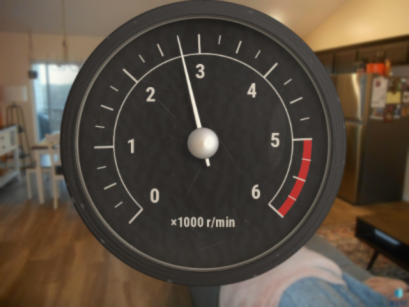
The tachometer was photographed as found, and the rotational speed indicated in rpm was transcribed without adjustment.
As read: 2750 rpm
